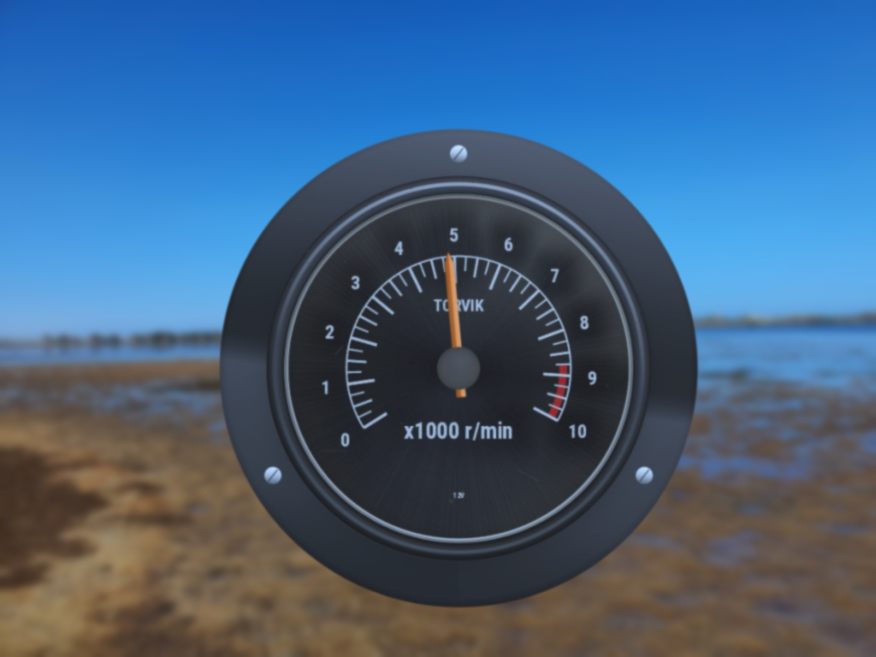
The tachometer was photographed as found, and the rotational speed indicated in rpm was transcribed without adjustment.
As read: 4875 rpm
